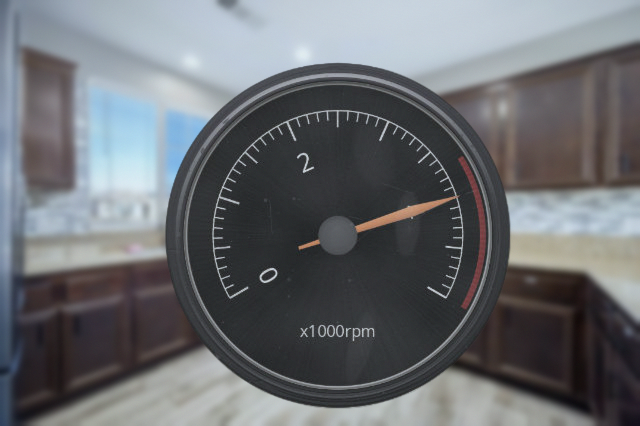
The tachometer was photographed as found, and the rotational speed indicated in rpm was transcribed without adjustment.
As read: 4000 rpm
